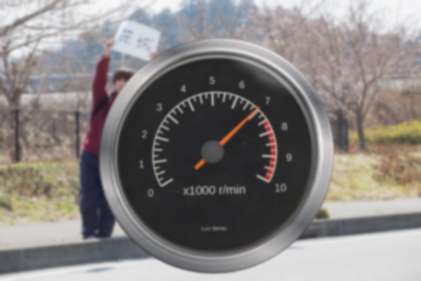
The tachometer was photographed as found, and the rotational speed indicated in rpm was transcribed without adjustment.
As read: 7000 rpm
